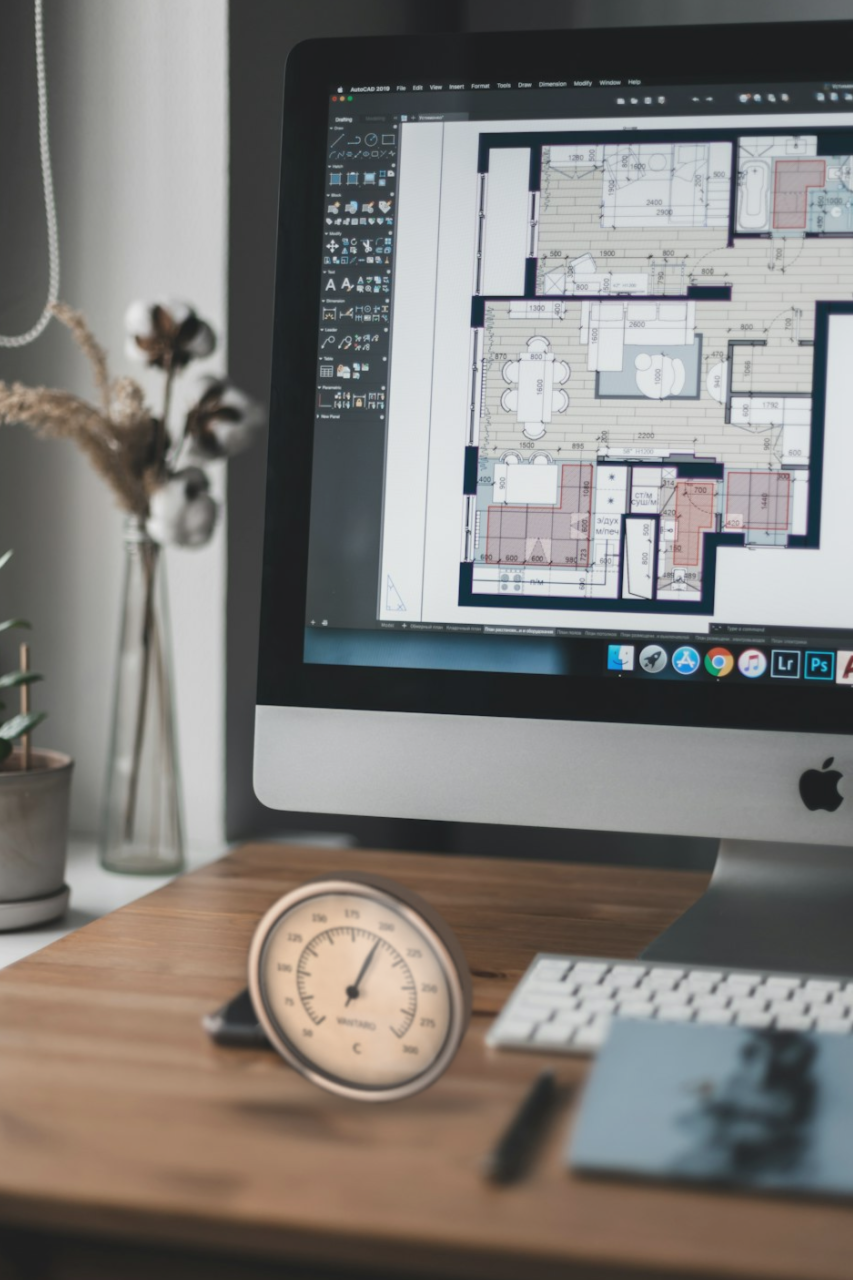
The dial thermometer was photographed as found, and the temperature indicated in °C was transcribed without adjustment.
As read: 200 °C
